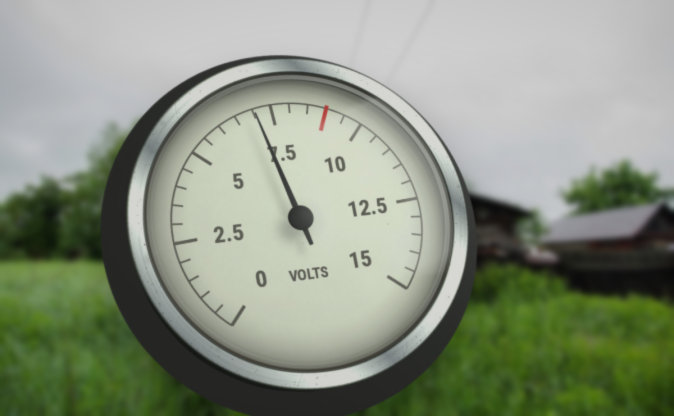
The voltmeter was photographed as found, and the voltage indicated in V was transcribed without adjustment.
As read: 7 V
